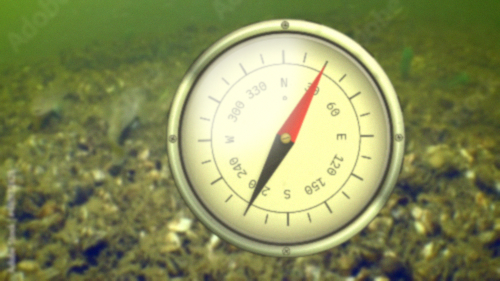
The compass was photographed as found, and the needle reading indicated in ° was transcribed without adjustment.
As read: 30 °
